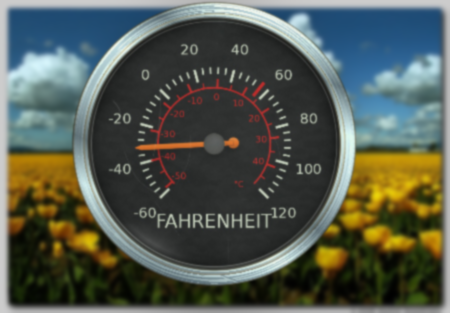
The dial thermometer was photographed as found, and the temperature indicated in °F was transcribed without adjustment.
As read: -32 °F
